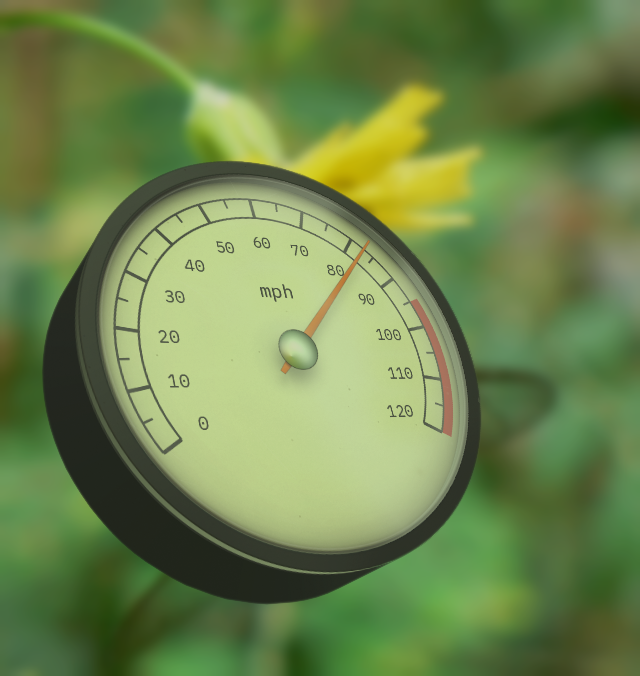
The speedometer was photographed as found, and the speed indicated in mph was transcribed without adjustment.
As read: 82.5 mph
